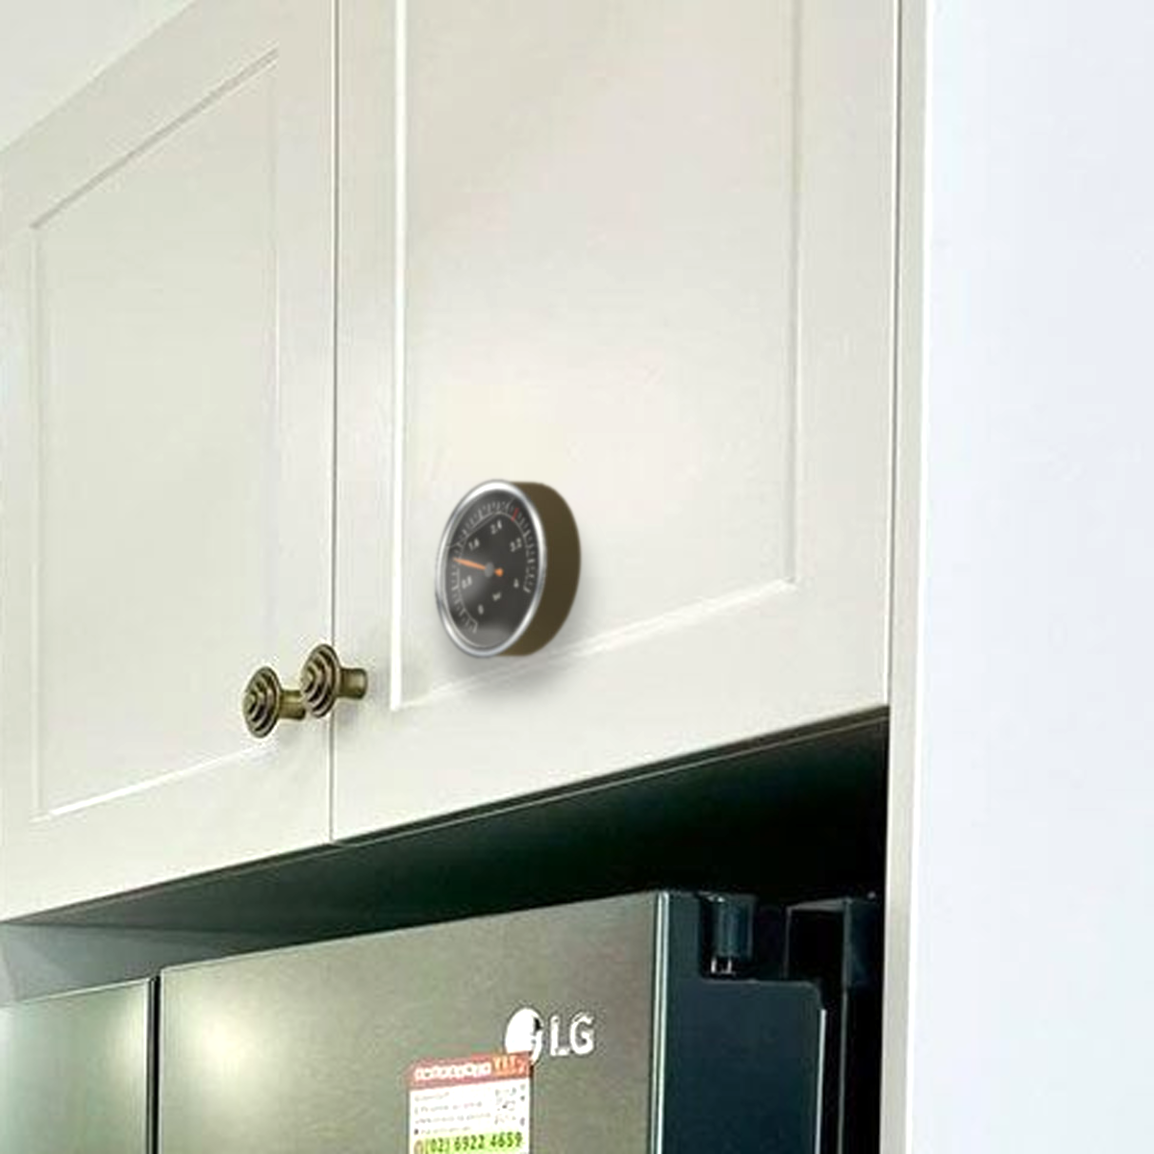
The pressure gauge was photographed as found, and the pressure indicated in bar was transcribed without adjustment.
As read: 1.2 bar
